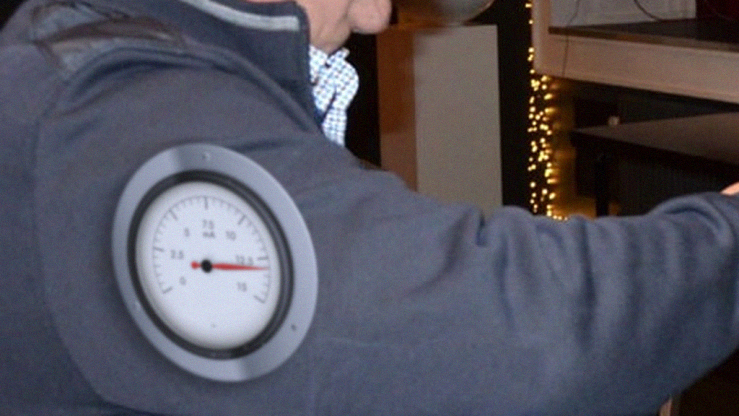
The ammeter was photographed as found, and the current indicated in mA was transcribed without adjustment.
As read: 13 mA
